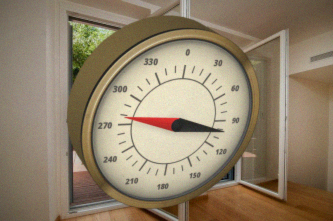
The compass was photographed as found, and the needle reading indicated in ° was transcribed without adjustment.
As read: 280 °
